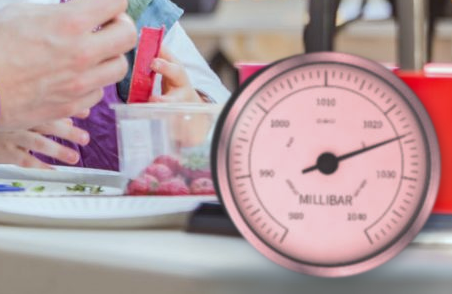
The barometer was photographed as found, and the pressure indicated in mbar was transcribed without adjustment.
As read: 1024 mbar
